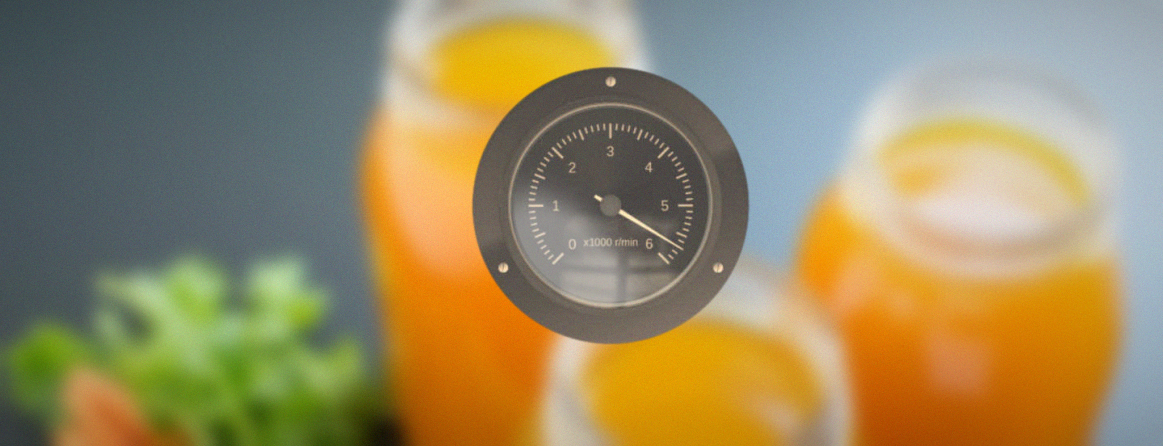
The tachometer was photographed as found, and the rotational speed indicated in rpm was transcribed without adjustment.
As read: 5700 rpm
